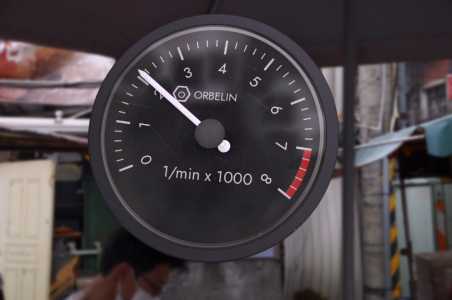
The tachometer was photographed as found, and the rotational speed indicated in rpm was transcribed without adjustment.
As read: 2100 rpm
